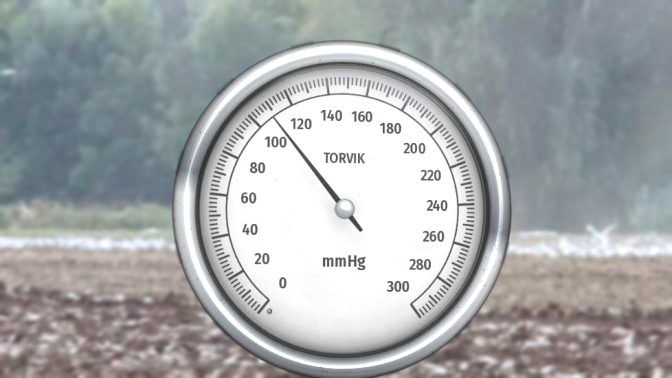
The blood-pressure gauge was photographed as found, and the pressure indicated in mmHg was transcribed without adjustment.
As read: 108 mmHg
